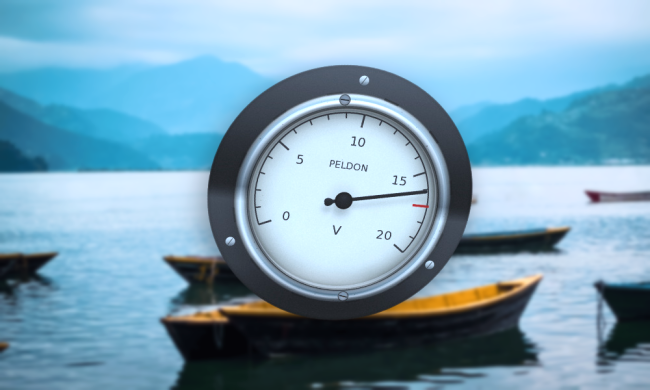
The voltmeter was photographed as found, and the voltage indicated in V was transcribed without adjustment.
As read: 16 V
